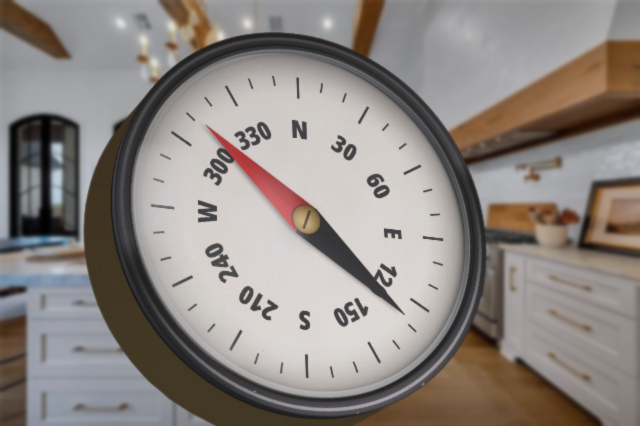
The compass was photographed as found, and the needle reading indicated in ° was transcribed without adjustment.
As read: 310 °
